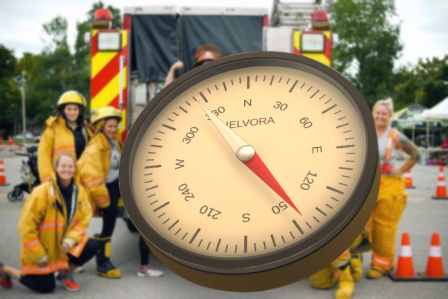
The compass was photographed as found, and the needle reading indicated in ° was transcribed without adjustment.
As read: 145 °
